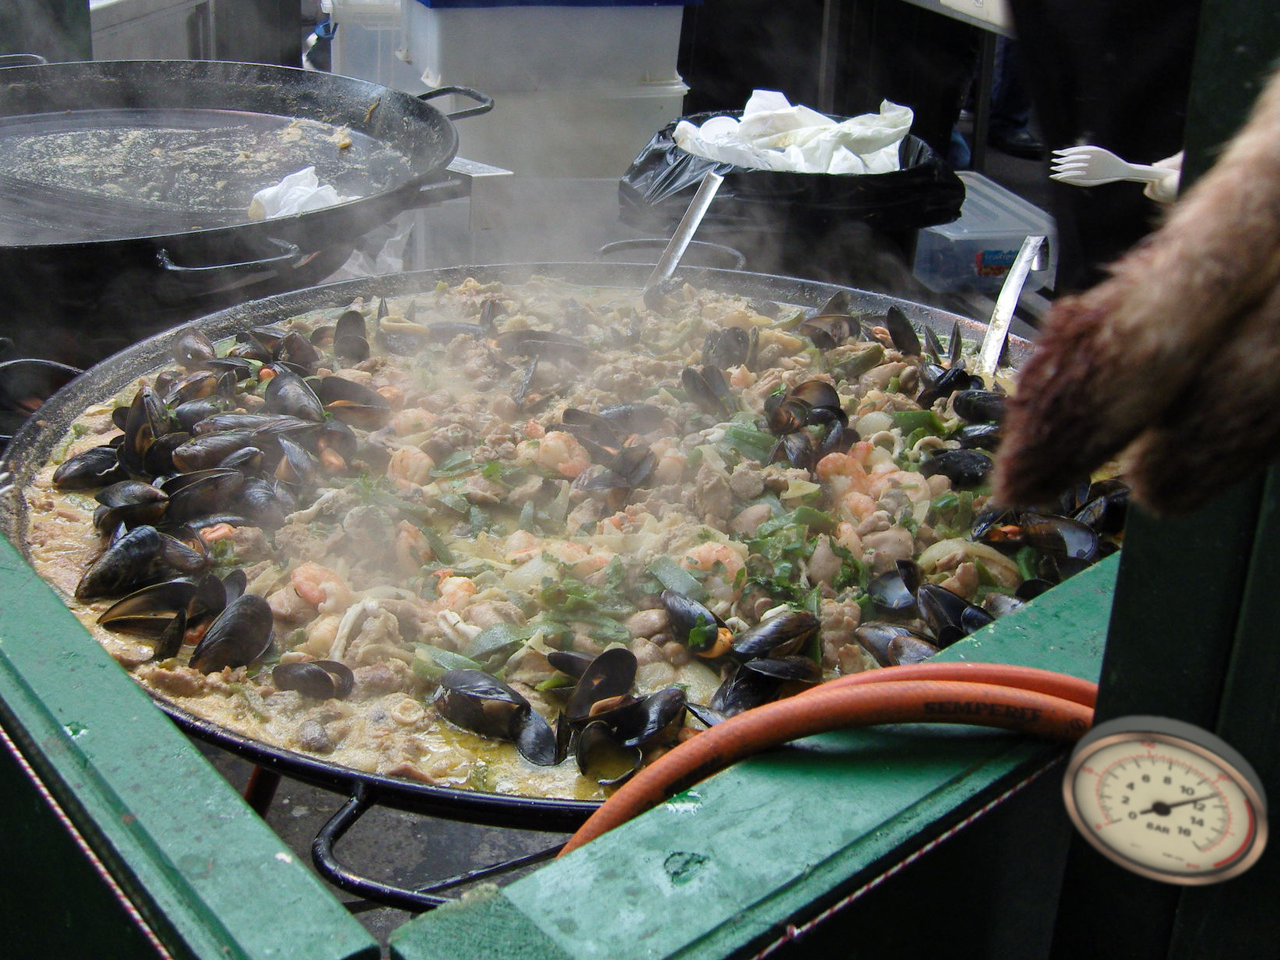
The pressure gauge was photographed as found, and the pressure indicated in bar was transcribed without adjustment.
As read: 11 bar
